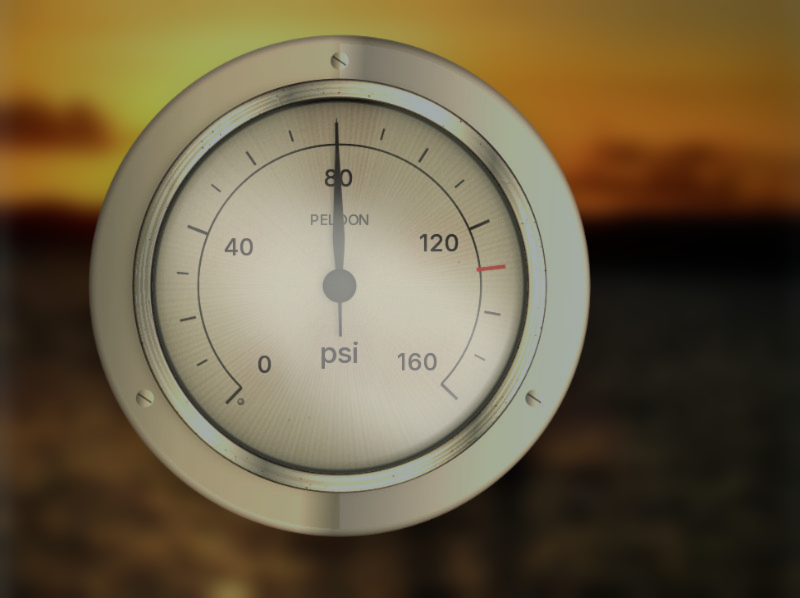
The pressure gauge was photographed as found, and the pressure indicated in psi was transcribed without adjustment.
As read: 80 psi
